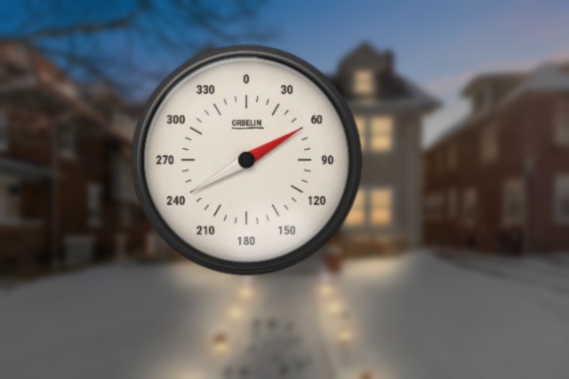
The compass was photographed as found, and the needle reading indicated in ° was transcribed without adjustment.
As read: 60 °
